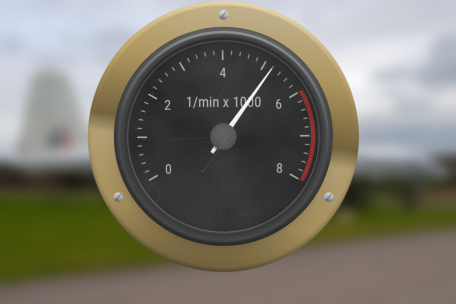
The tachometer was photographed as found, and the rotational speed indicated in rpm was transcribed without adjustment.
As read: 5200 rpm
